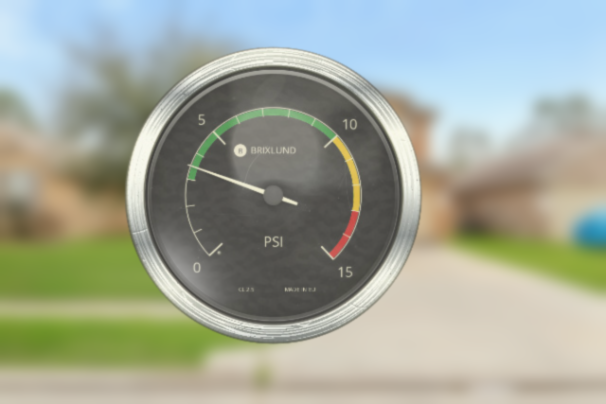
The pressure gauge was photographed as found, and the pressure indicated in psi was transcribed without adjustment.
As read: 3.5 psi
